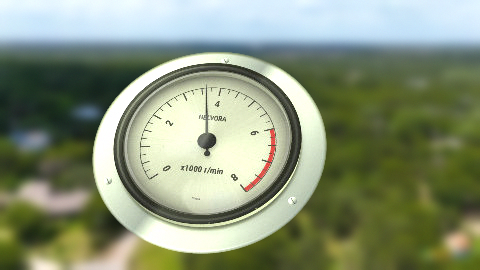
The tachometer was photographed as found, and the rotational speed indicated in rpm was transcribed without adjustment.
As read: 3625 rpm
